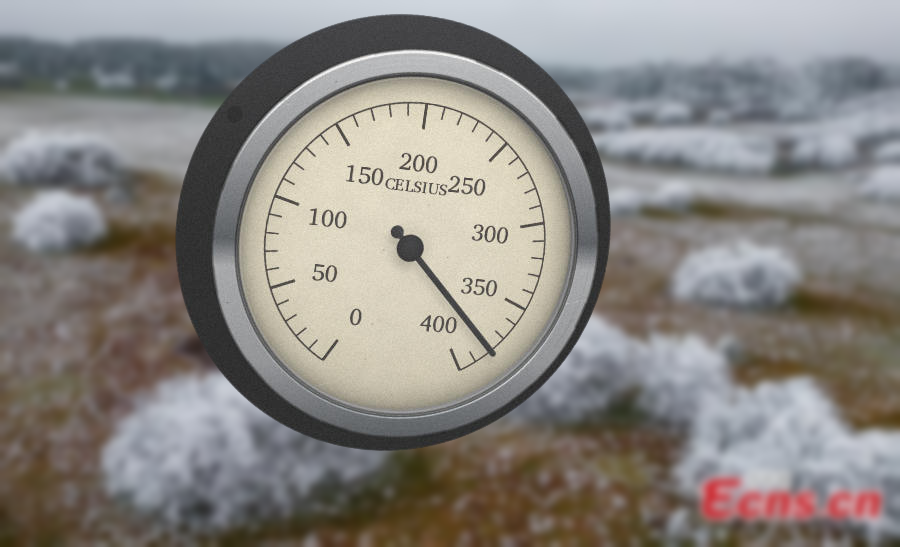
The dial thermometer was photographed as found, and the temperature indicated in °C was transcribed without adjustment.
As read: 380 °C
